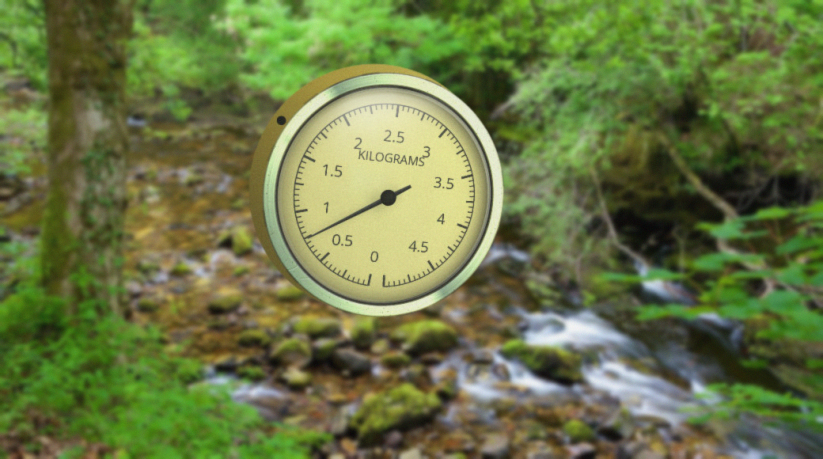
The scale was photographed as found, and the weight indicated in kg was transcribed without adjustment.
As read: 0.75 kg
